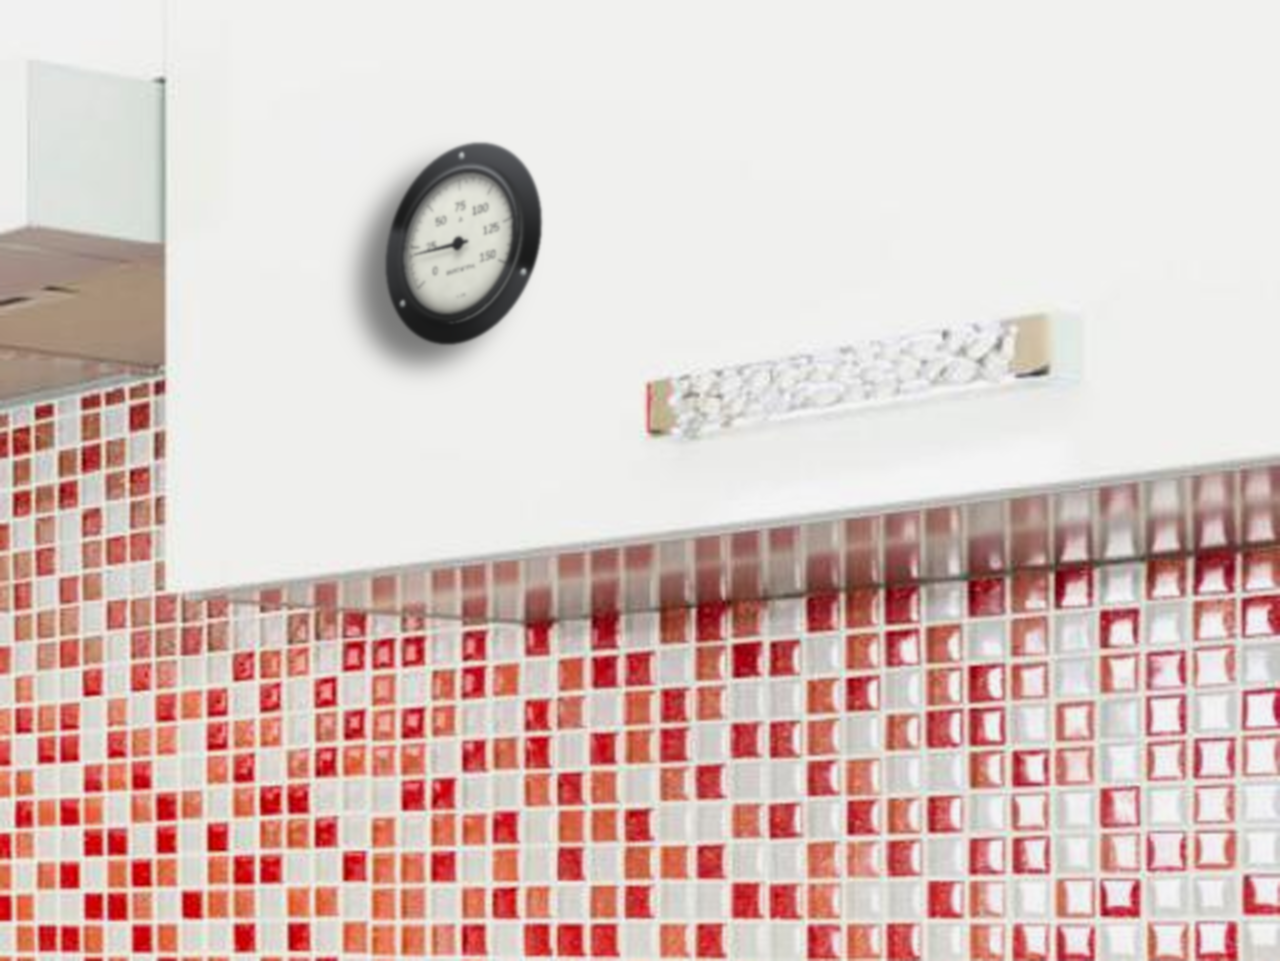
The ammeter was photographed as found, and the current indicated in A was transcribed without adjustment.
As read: 20 A
